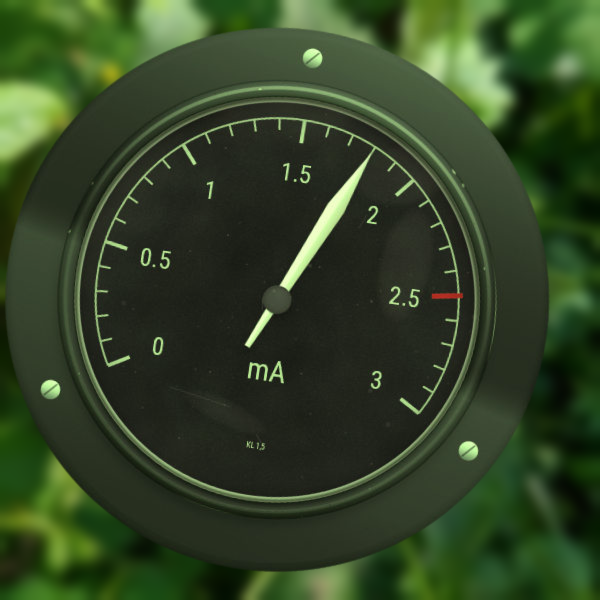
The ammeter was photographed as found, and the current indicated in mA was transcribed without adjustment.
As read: 1.8 mA
